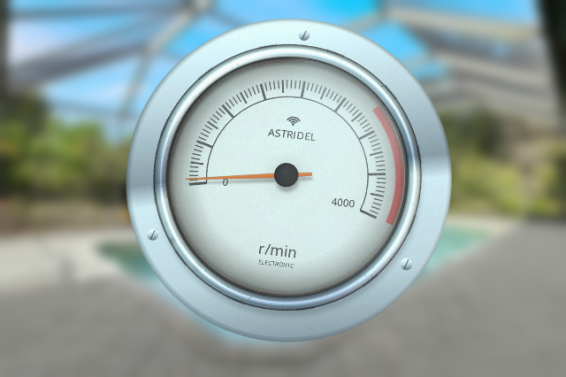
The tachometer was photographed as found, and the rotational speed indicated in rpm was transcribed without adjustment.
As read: 50 rpm
